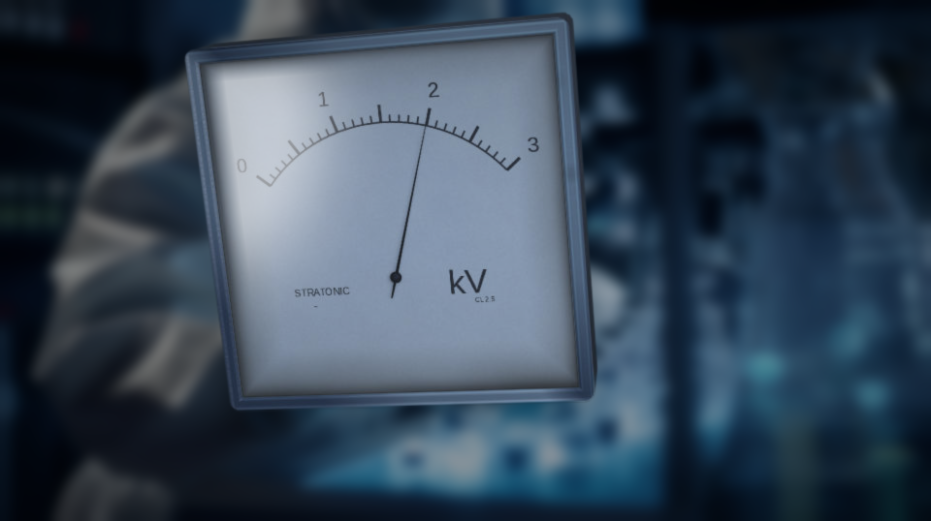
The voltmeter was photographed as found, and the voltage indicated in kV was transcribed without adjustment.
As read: 2 kV
